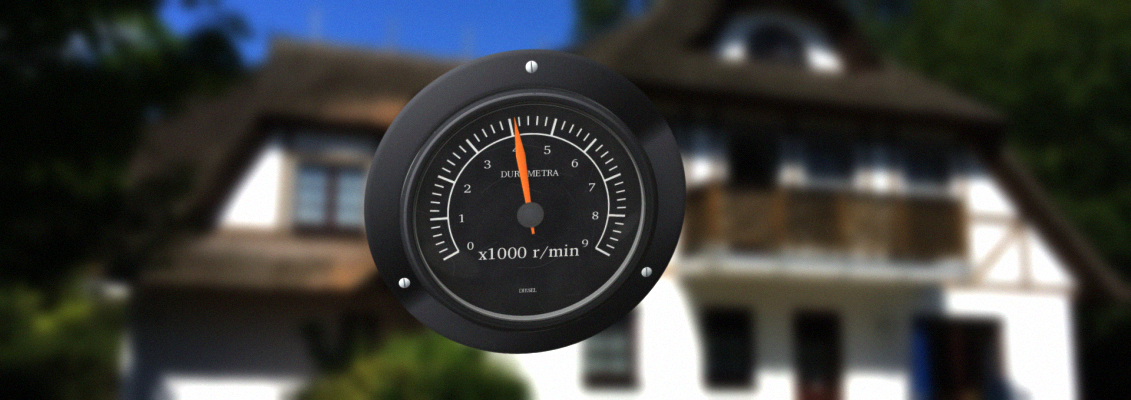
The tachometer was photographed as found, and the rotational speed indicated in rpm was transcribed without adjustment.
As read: 4100 rpm
